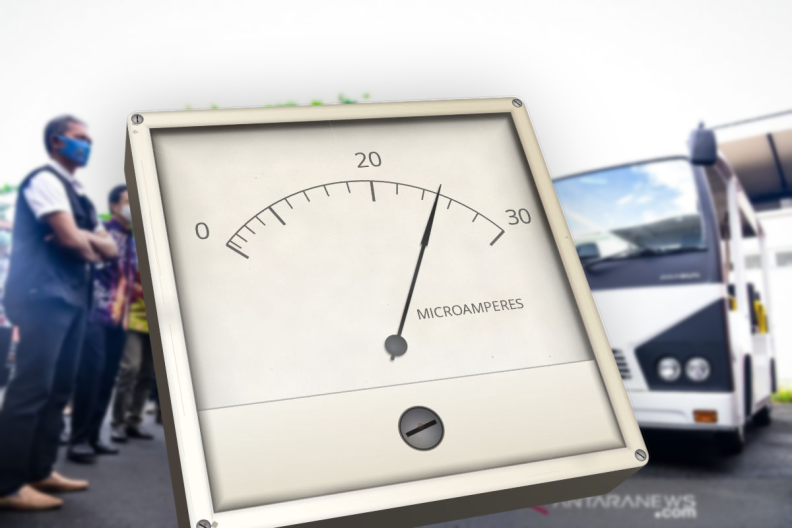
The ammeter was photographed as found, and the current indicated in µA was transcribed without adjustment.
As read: 25 µA
